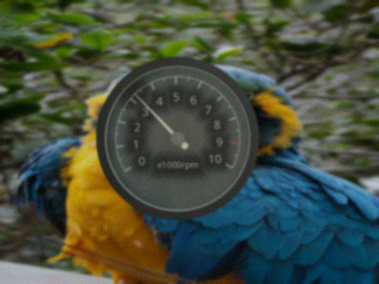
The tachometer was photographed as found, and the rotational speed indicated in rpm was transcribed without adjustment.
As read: 3250 rpm
